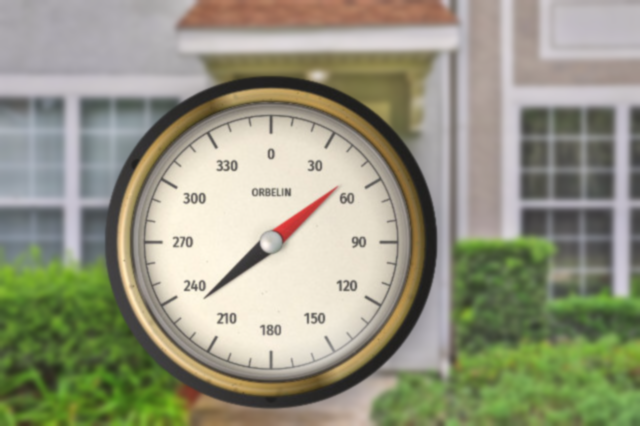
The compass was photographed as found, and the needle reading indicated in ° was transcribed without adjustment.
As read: 50 °
